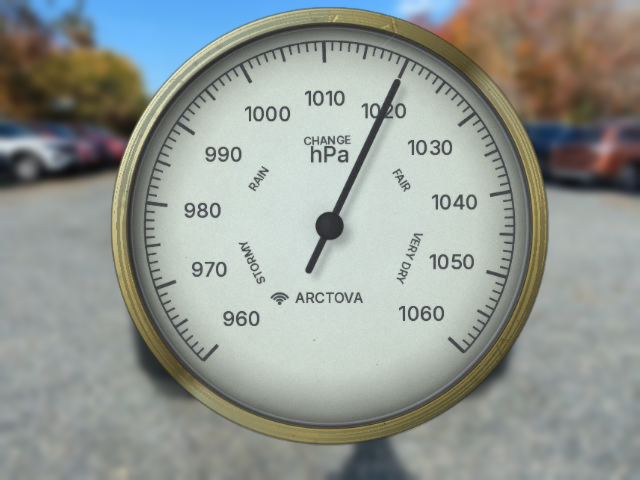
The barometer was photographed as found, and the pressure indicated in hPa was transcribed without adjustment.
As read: 1020 hPa
